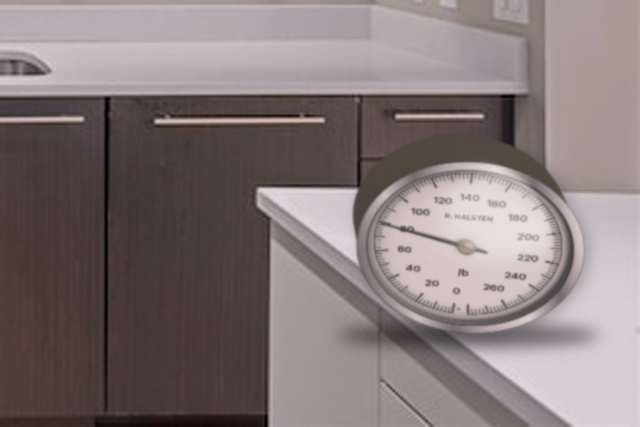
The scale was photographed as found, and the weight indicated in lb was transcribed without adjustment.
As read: 80 lb
